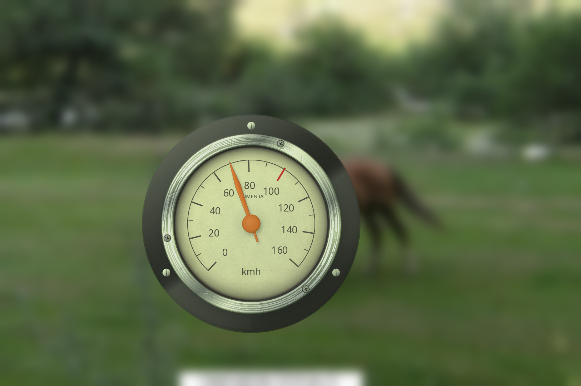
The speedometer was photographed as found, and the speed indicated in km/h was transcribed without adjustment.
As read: 70 km/h
